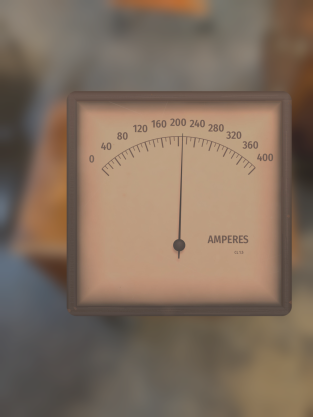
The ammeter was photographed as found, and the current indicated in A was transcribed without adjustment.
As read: 210 A
